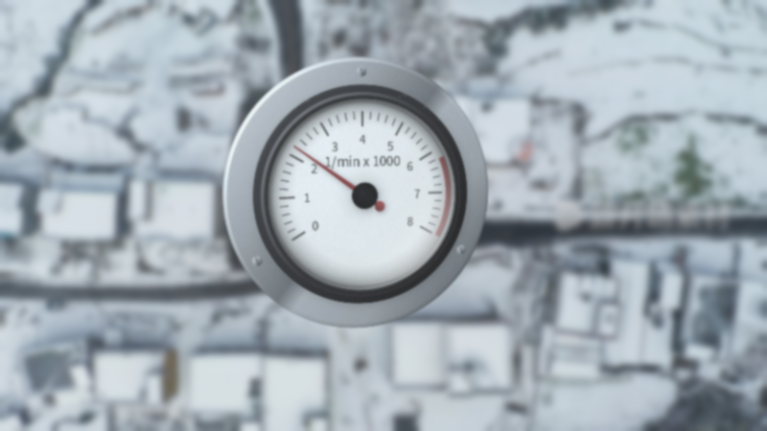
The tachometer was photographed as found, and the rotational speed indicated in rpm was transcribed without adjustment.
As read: 2200 rpm
